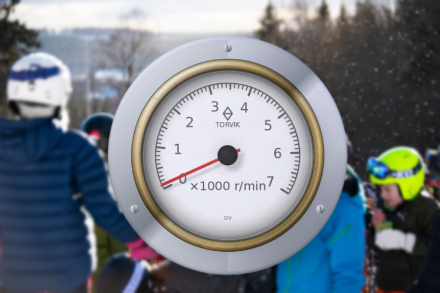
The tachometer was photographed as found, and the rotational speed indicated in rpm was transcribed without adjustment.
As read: 100 rpm
